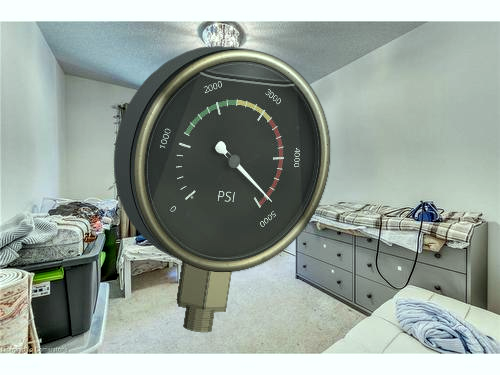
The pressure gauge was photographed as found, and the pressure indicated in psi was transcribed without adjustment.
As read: 4800 psi
